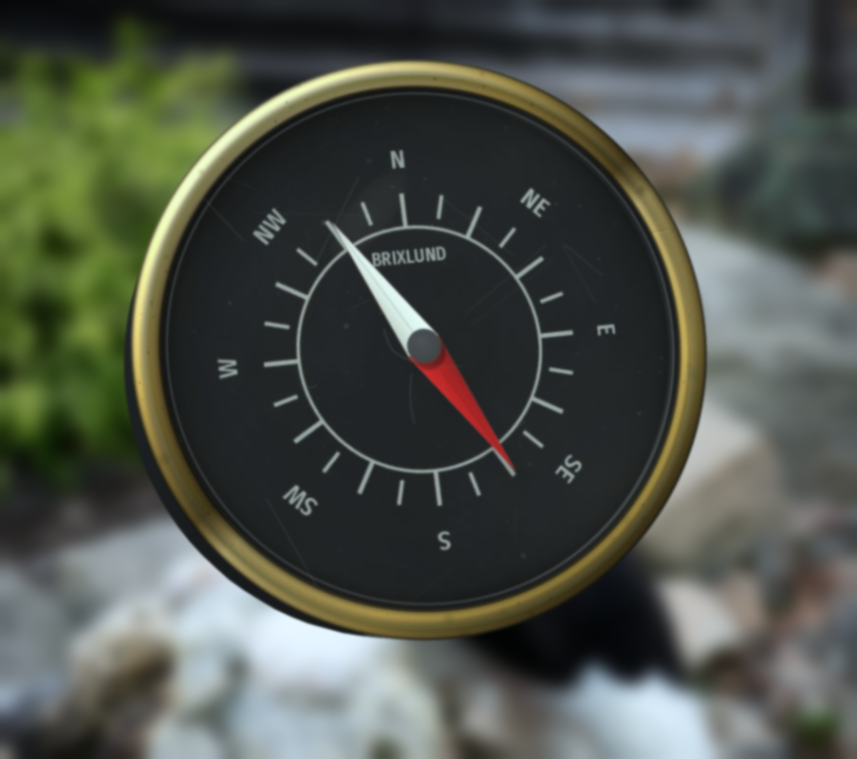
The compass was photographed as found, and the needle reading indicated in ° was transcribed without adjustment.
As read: 150 °
